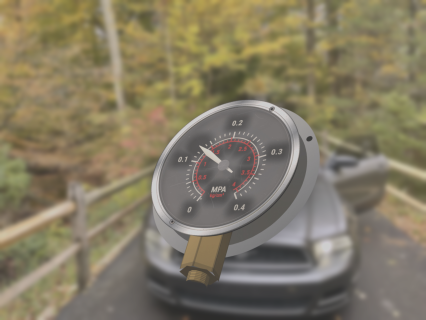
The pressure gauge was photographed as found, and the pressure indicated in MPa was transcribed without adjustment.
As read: 0.13 MPa
